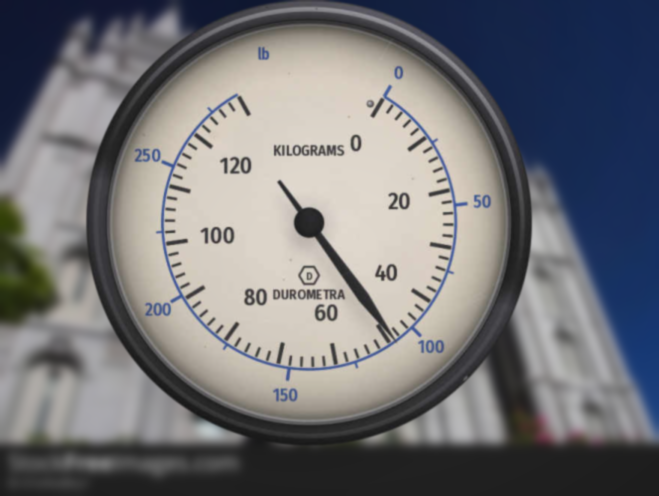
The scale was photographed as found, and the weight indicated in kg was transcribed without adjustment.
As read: 49 kg
